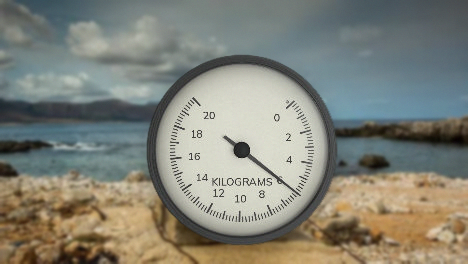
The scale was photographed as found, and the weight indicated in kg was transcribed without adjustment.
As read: 6 kg
